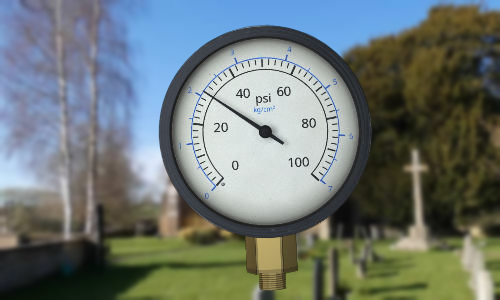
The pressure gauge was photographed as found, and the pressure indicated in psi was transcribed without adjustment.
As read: 30 psi
